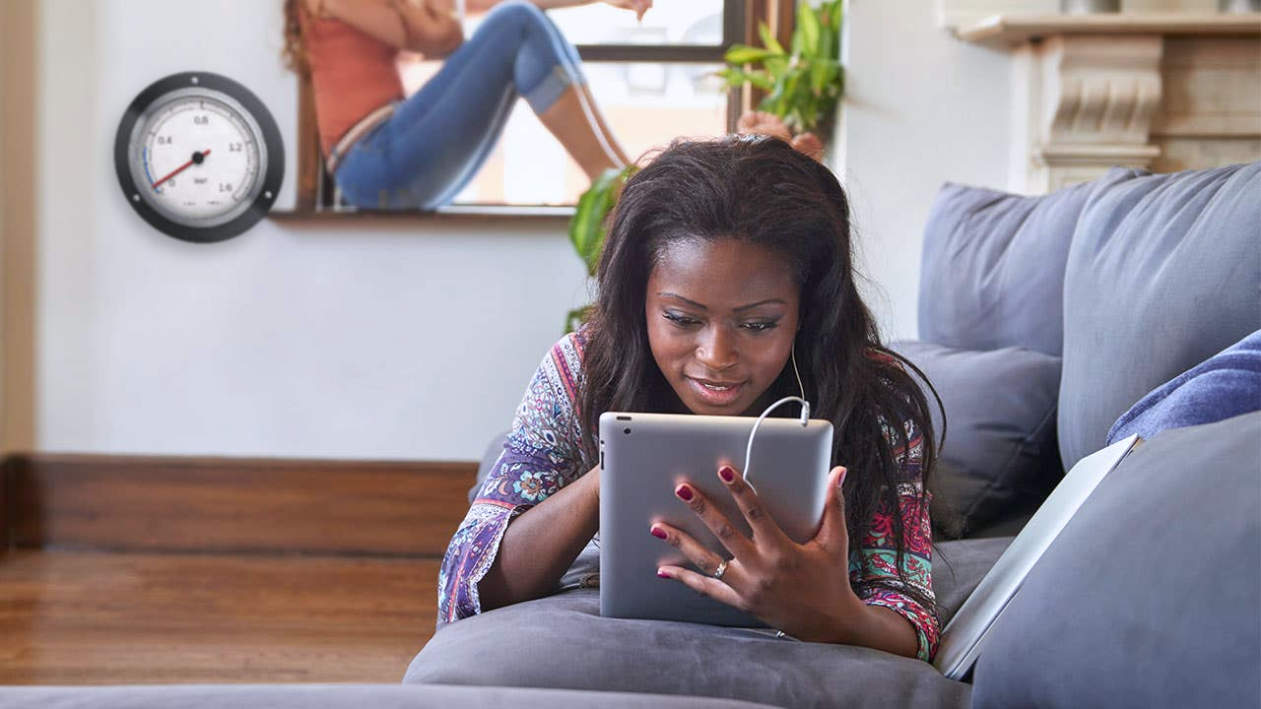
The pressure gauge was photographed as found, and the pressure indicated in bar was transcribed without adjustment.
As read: 0.05 bar
